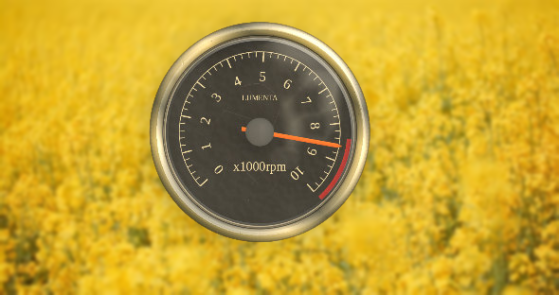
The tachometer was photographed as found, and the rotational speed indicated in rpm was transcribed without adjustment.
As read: 8600 rpm
